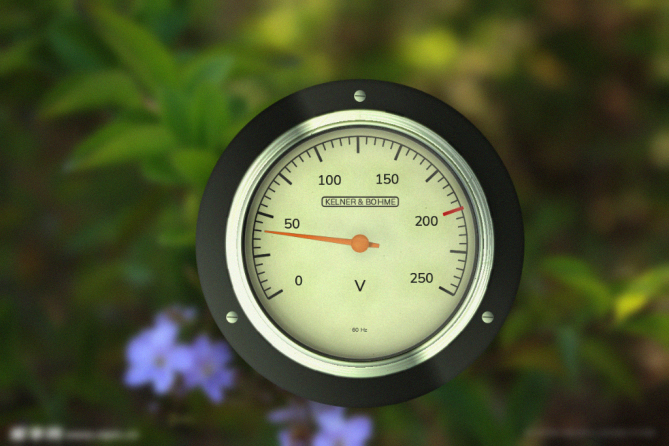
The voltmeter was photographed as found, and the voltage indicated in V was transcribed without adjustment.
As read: 40 V
